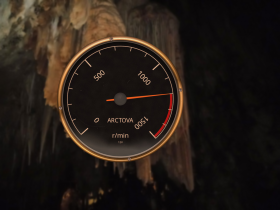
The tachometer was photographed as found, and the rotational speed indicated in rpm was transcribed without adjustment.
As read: 1200 rpm
